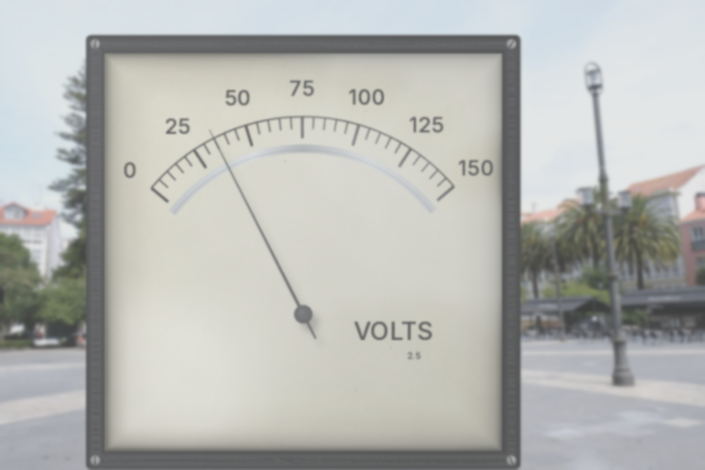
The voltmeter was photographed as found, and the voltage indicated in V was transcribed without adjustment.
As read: 35 V
